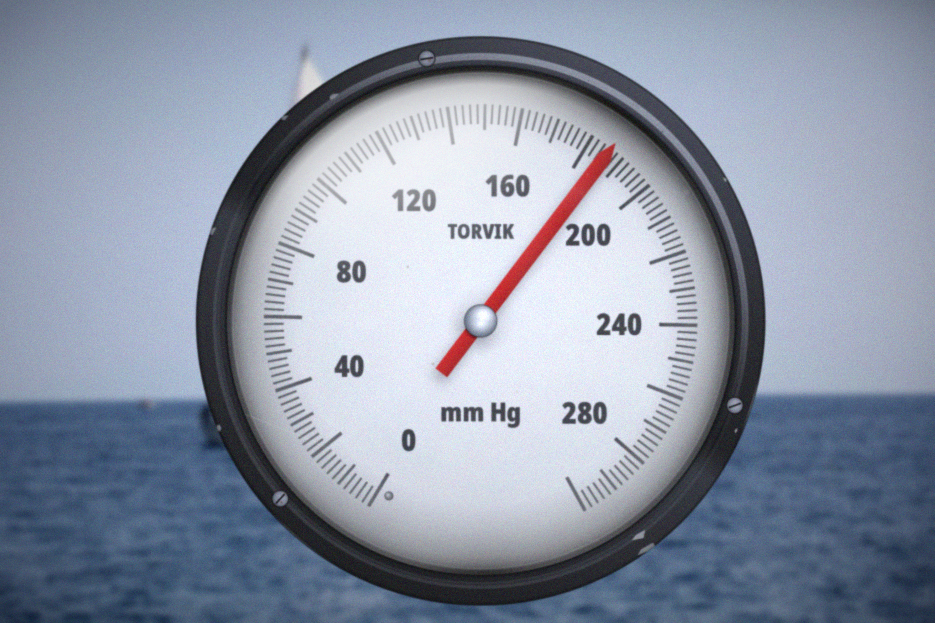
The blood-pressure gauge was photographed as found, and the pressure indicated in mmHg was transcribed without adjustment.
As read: 186 mmHg
